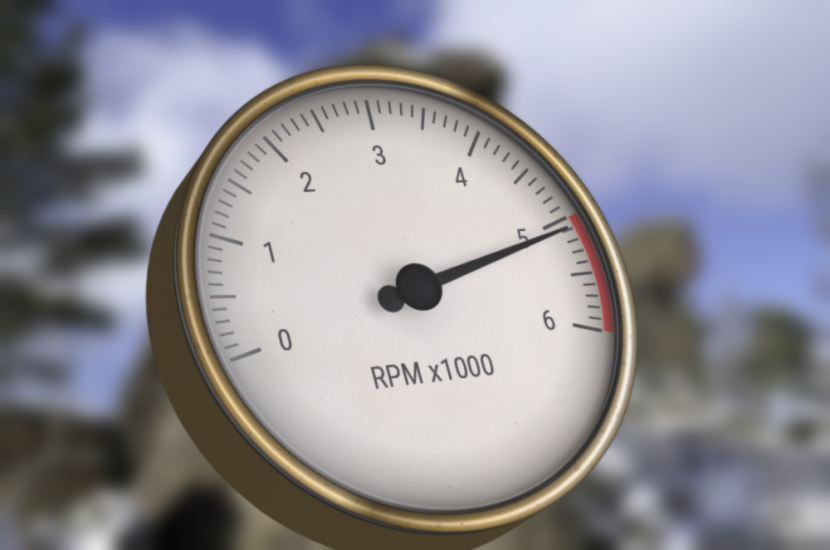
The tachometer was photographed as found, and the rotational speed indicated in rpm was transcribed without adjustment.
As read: 5100 rpm
